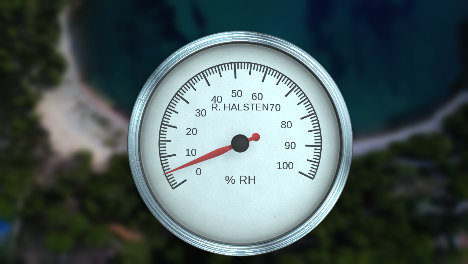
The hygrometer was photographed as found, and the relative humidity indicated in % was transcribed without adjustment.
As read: 5 %
